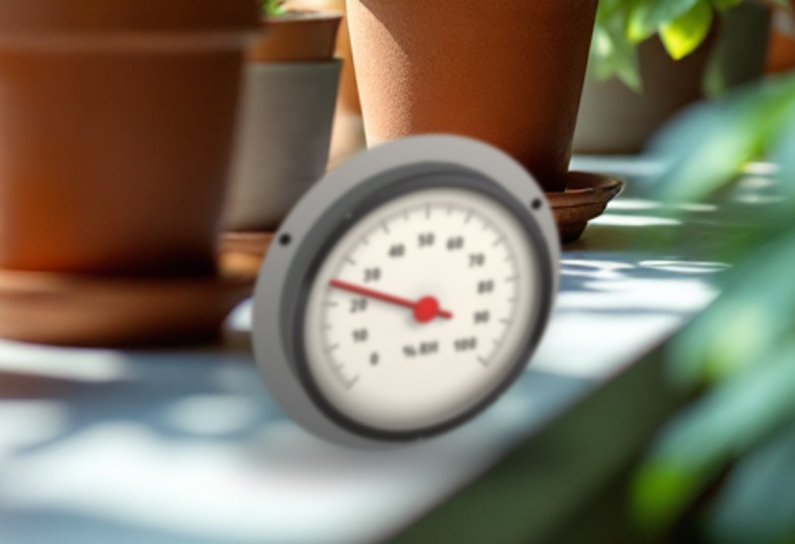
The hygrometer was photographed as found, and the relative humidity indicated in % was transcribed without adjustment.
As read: 25 %
